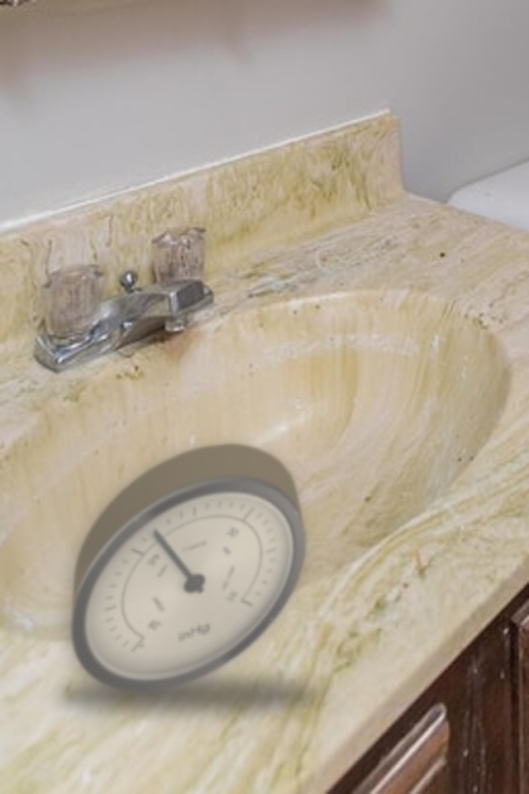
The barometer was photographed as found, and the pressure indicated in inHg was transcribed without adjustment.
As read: 29.2 inHg
